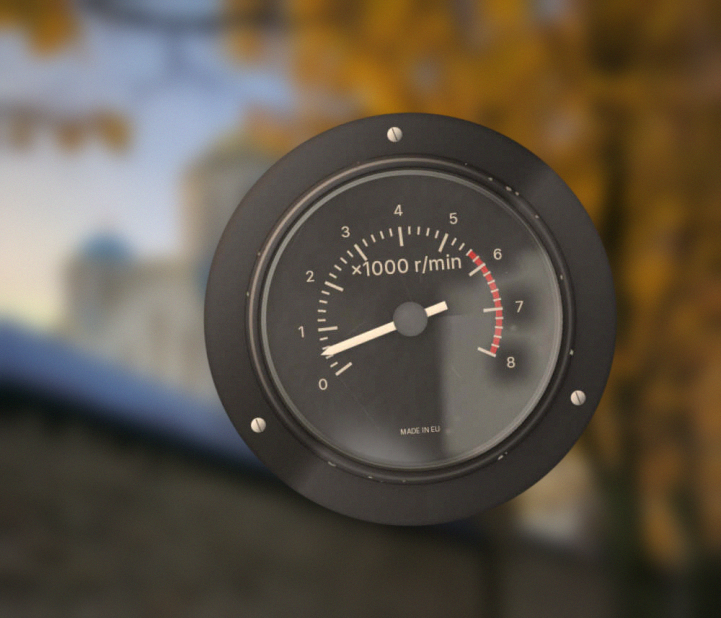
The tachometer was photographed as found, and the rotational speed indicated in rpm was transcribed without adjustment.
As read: 500 rpm
